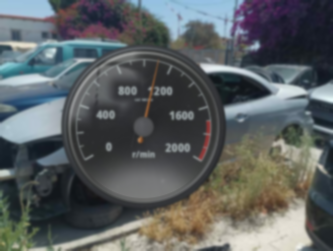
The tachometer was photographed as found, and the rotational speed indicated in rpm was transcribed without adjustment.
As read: 1100 rpm
